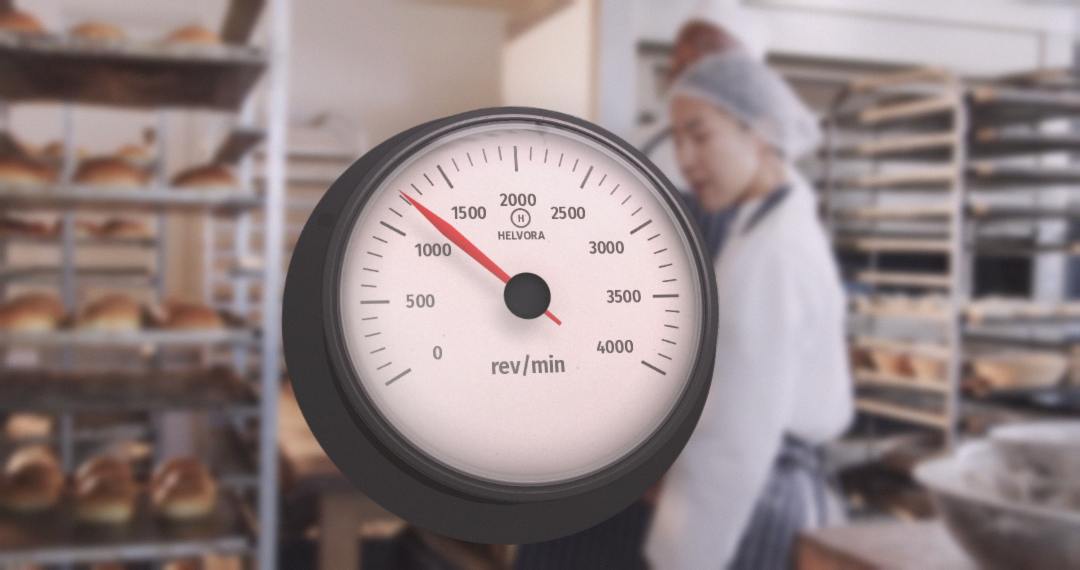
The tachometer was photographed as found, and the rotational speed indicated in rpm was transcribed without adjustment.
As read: 1200 rpm
